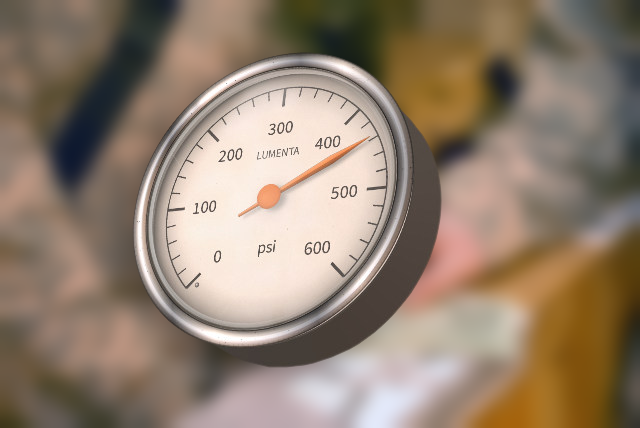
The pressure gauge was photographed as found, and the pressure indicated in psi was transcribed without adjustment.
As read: 440 psi
